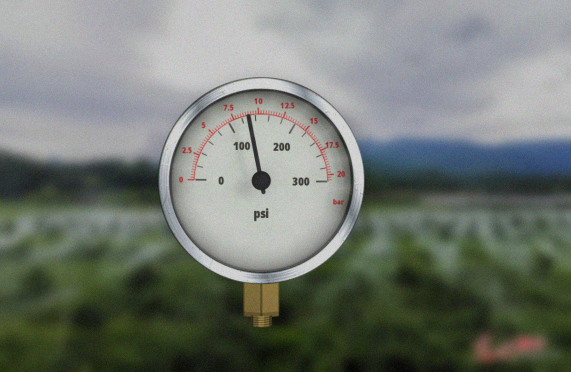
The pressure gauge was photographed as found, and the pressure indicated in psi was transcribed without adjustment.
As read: 130 psi
